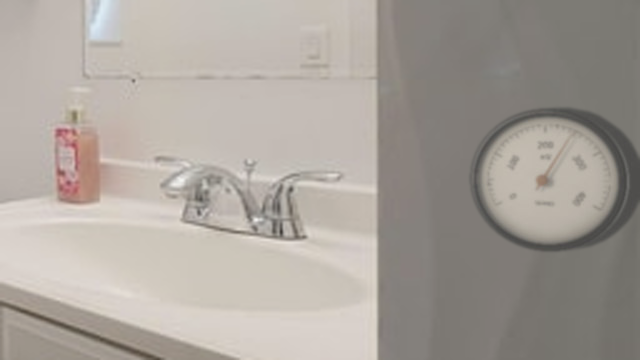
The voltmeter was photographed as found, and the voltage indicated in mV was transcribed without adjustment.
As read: 250 mV
